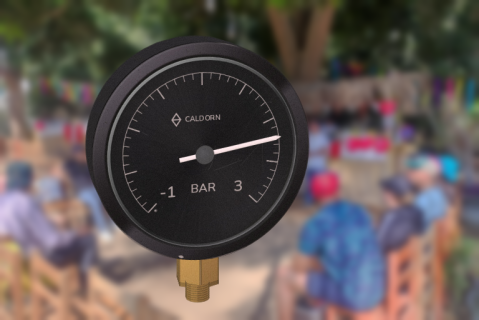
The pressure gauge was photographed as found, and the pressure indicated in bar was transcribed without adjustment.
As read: 2.2 bar
